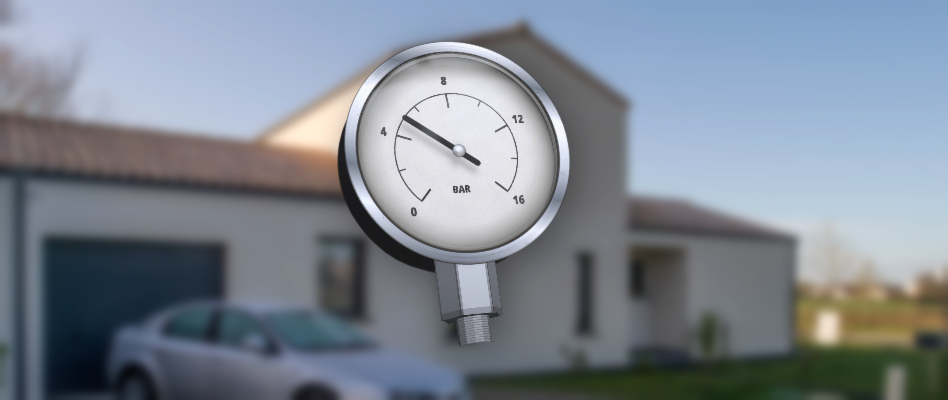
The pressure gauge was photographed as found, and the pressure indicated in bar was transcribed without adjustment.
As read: 5 bar
